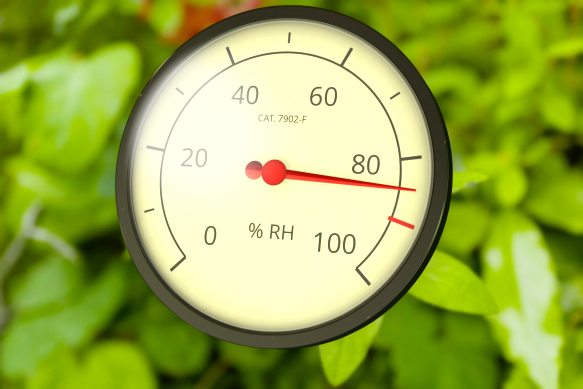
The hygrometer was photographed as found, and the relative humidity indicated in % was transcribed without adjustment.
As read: 85 %
